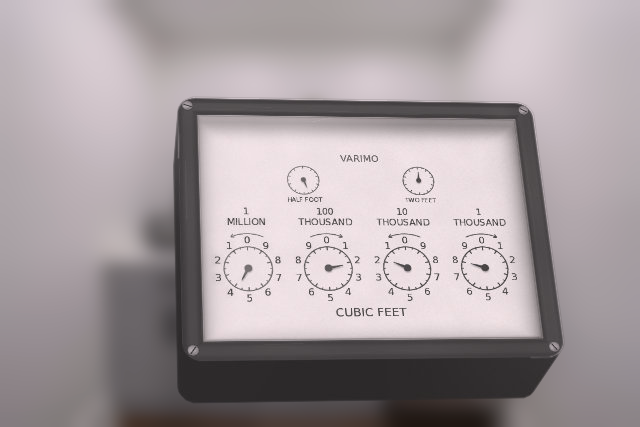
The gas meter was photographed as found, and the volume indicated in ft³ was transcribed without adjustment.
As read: 421800 ft³
